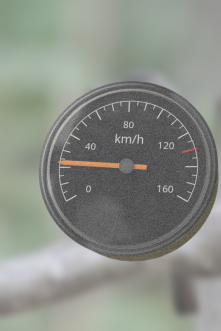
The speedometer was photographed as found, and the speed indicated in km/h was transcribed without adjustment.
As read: 22.5 km/h
